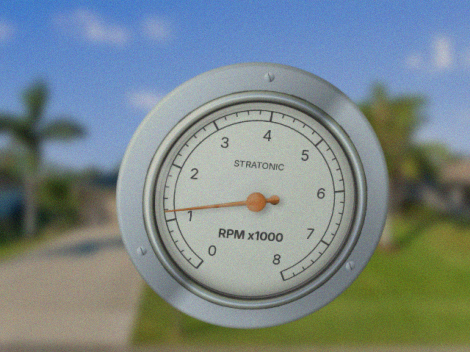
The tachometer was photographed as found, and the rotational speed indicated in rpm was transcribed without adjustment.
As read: 1200 rpm
